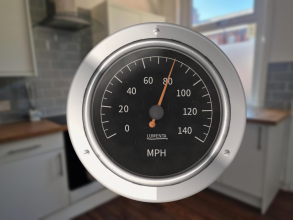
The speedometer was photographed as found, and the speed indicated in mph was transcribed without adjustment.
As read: 80 mph
